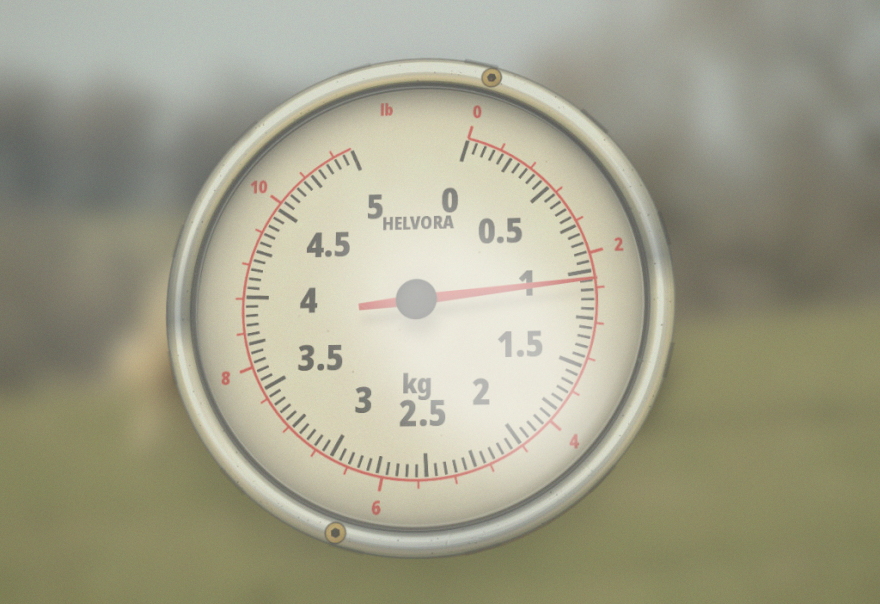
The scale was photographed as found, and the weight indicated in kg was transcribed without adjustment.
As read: 1.05 kg
